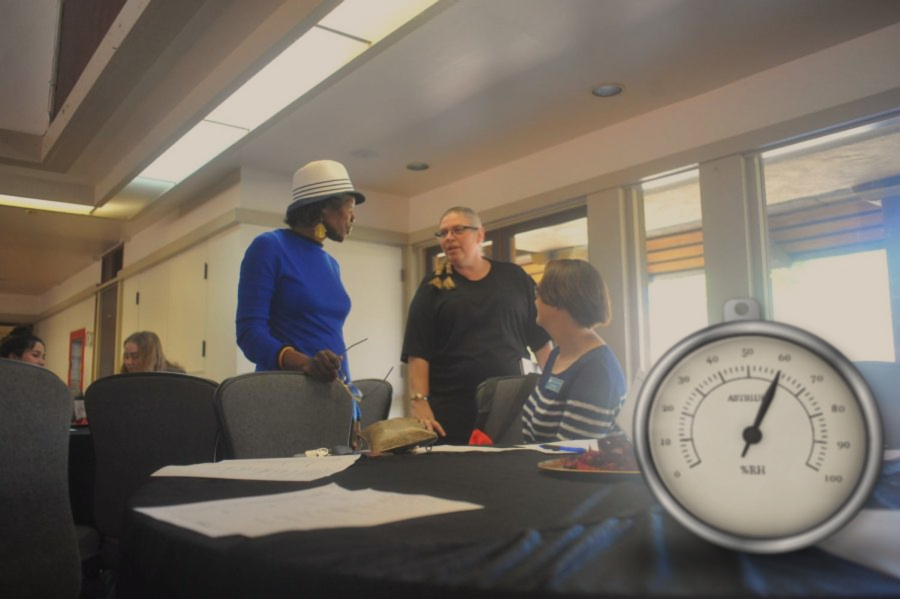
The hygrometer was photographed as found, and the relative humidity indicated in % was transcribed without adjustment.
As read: 60 %
